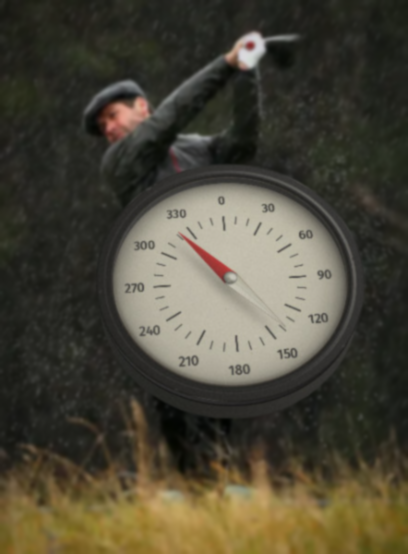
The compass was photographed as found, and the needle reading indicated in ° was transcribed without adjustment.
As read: 320 °
